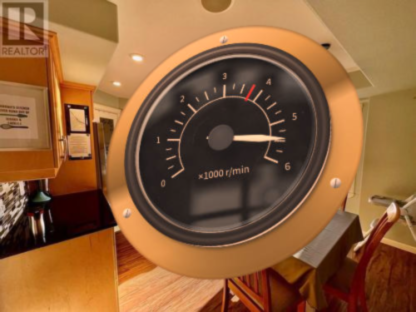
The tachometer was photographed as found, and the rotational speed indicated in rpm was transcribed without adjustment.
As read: 5500 rpm
